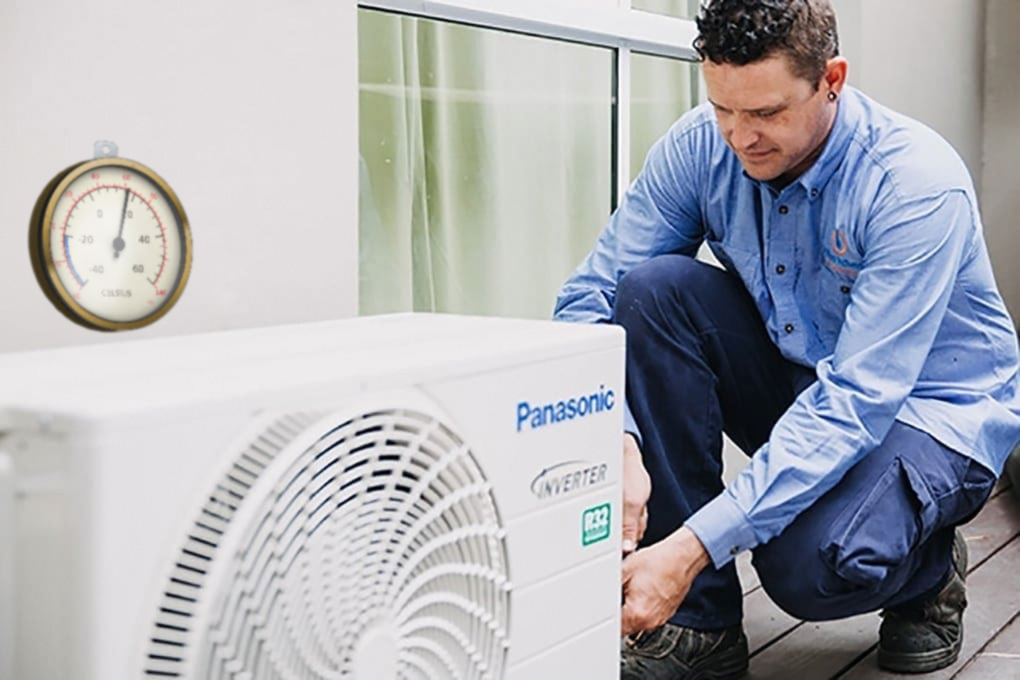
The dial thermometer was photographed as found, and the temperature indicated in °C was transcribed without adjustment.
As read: 16 °C
